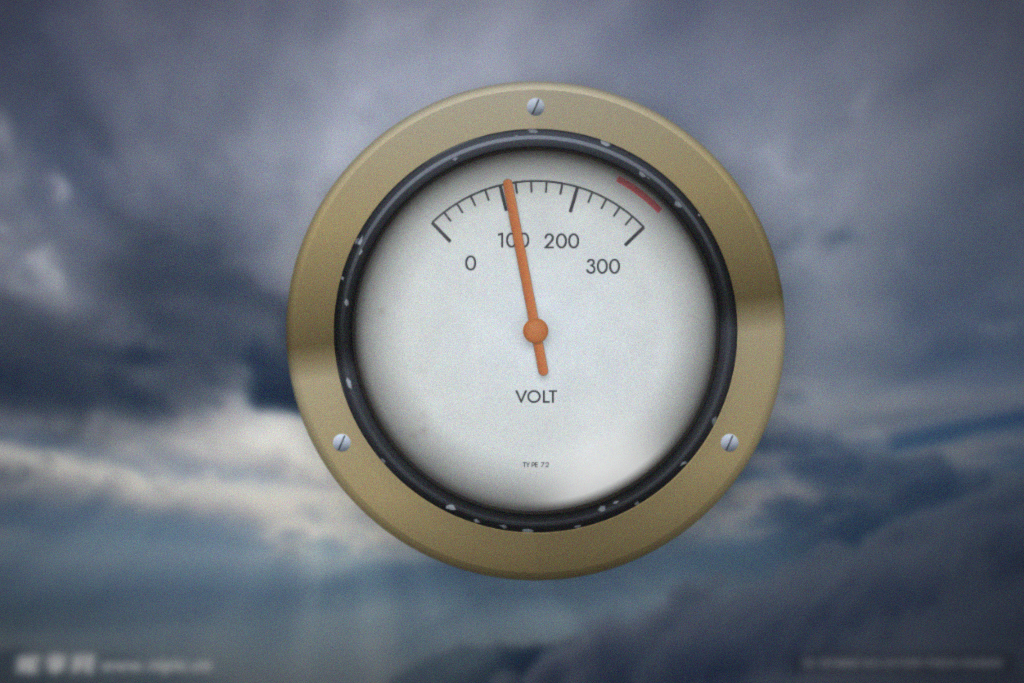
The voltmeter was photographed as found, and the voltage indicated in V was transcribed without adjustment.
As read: 110 V
